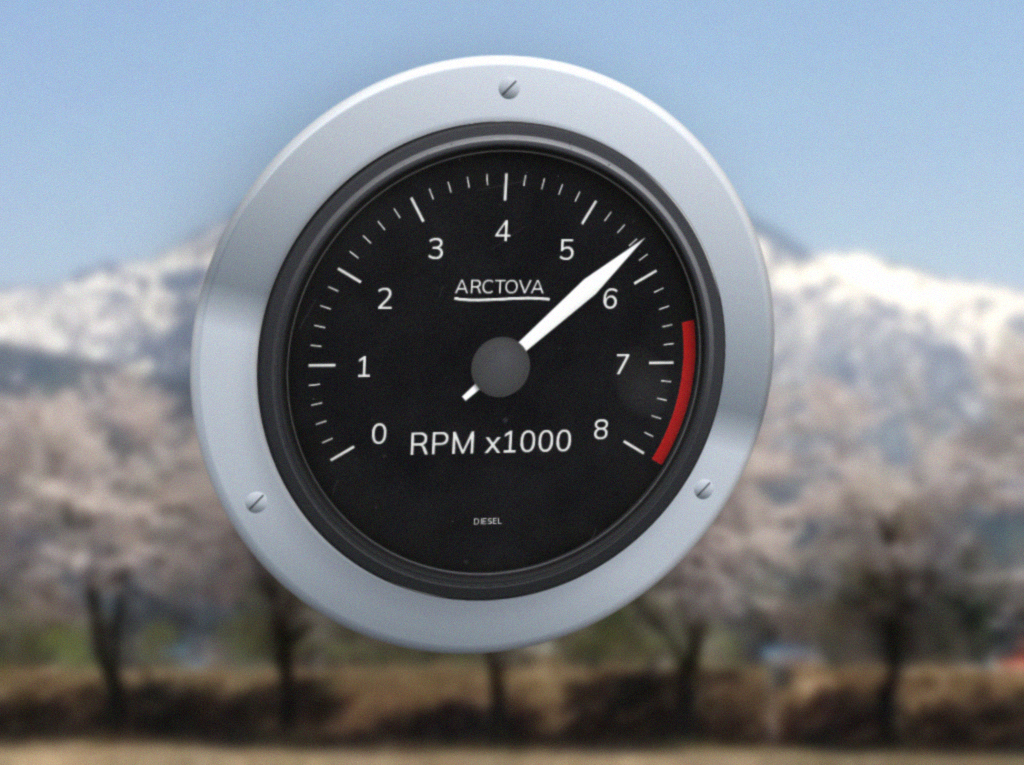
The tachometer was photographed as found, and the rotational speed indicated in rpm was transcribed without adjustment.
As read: 5600 rpm
